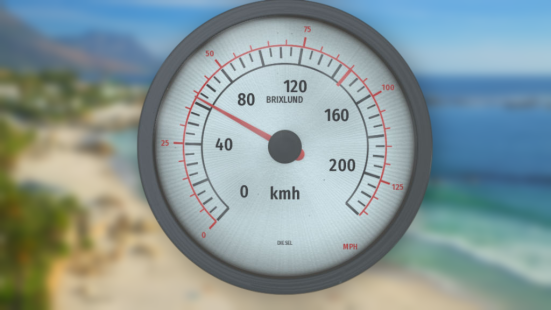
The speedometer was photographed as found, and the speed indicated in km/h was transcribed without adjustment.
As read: 62.5 km/h
